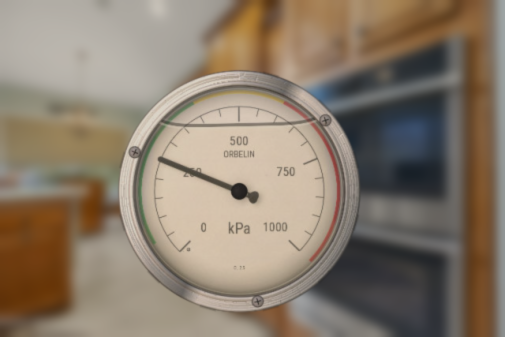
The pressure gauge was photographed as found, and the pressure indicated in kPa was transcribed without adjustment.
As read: 250 kPa
